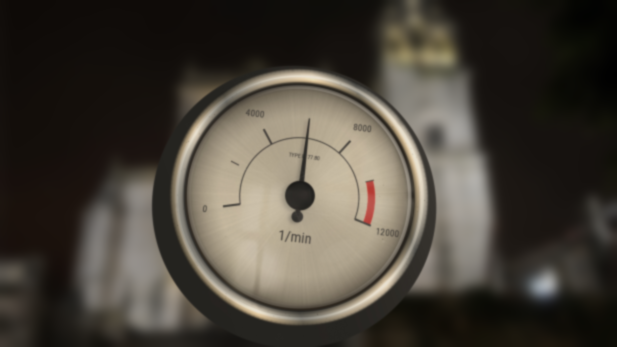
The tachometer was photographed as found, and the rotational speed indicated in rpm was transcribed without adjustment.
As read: 6000 rpm
